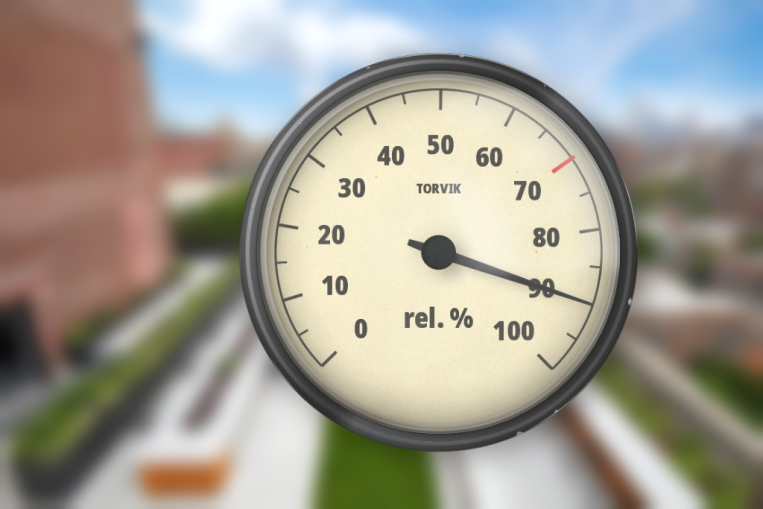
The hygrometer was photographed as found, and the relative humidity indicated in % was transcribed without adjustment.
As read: 90 %
